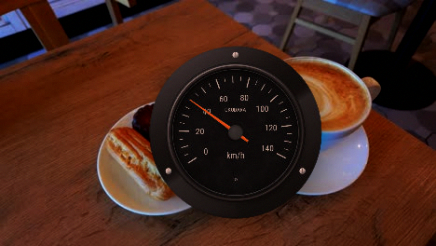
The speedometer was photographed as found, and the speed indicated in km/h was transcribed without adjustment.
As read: 40 km/h
